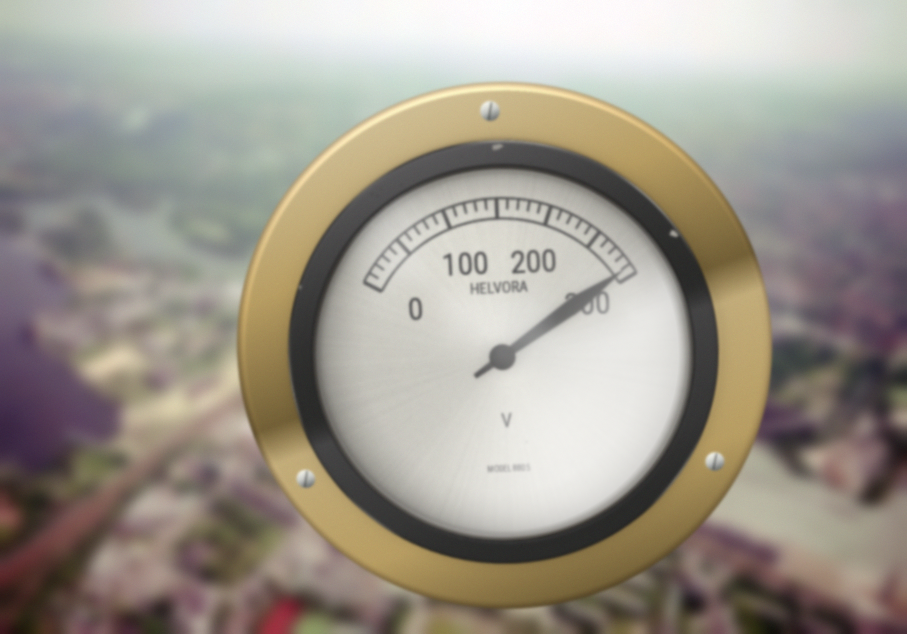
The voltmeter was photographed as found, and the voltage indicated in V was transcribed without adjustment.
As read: 290 V
